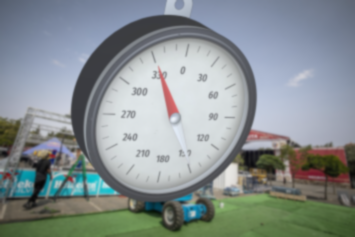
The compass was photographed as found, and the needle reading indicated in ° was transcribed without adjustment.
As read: 330 °
